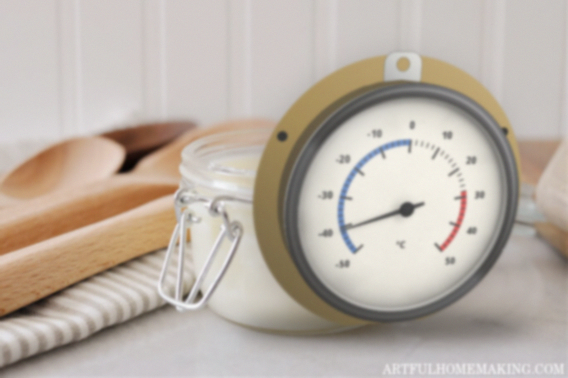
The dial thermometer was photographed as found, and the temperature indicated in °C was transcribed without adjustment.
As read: -40 °C
